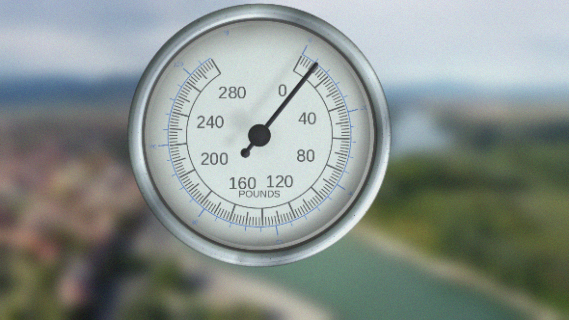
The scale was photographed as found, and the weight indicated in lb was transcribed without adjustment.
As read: 10 lb
